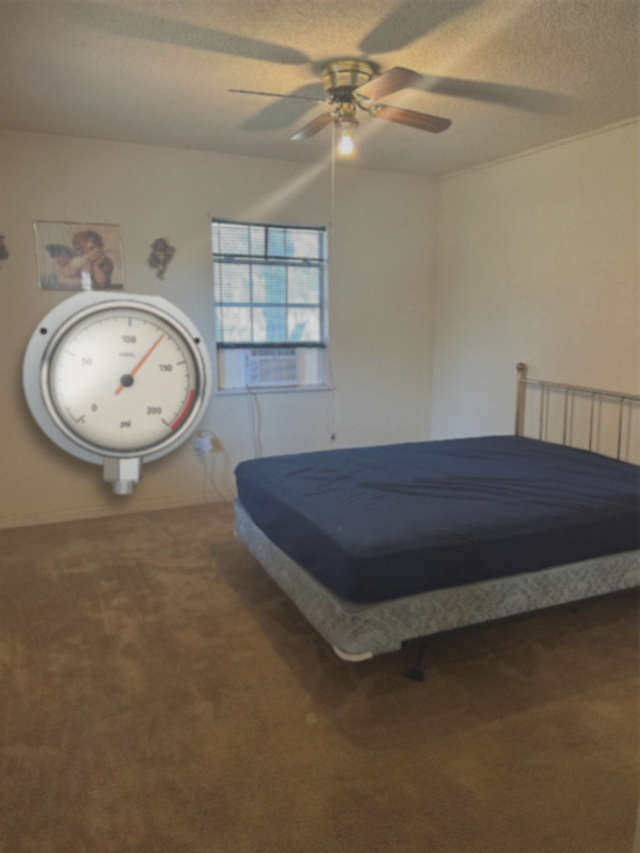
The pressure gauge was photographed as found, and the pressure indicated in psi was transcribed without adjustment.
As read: 125 psi
